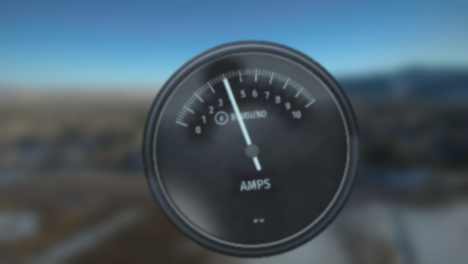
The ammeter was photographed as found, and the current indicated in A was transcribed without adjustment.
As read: 4 A
